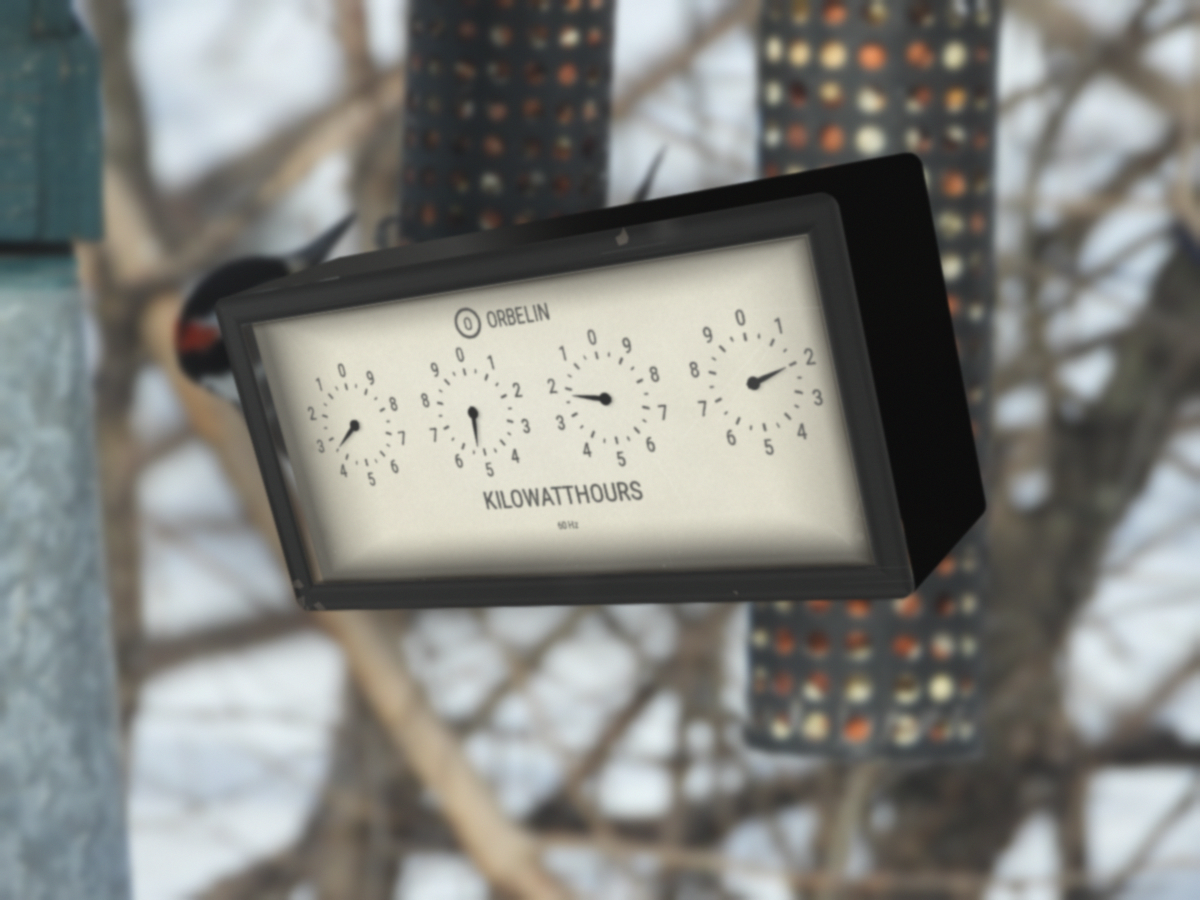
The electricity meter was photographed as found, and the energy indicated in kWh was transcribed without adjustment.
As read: 3522 kWh
